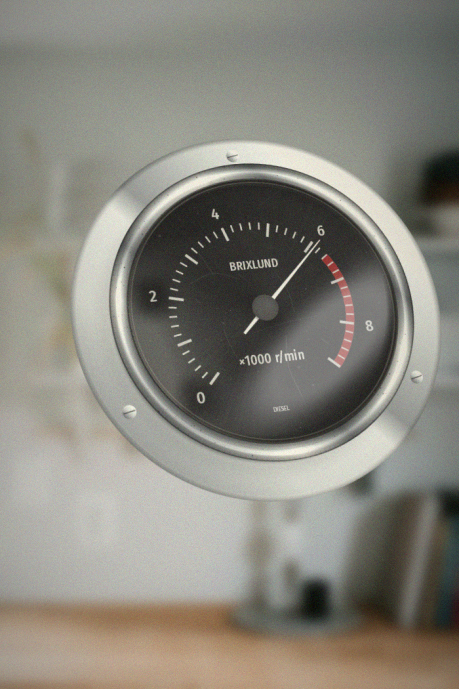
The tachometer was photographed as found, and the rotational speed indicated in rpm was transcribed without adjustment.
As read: 6100 rpm
